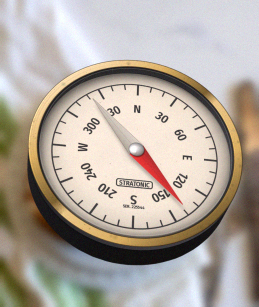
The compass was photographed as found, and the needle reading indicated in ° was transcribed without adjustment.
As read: 140 °
